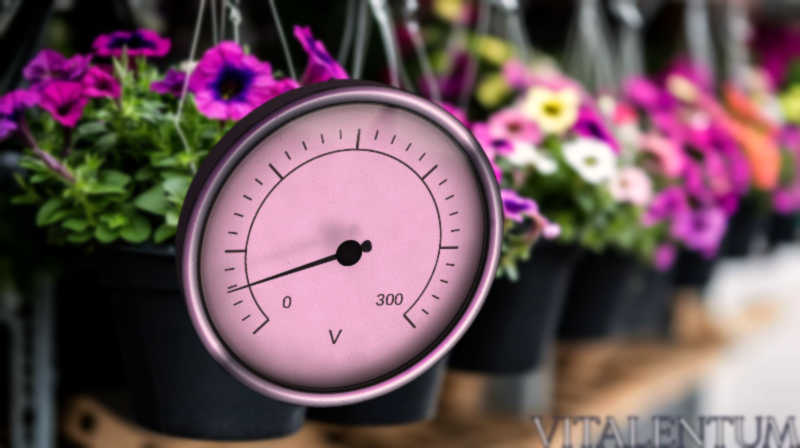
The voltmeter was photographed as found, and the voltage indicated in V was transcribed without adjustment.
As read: 30 V
